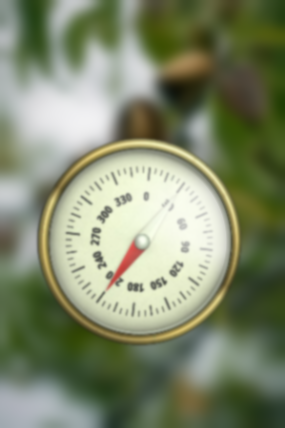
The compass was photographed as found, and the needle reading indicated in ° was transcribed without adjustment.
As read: 210 °
